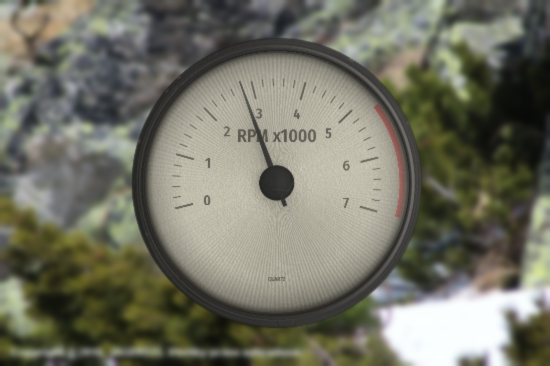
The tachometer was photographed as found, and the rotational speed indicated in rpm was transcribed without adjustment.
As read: 2800 rpm
